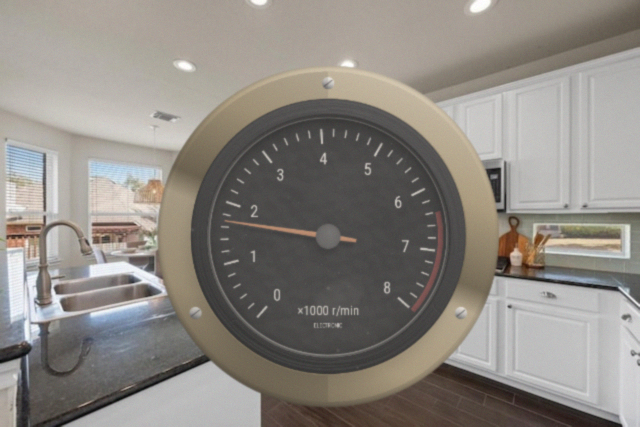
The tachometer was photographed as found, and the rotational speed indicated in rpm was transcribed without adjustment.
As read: 1700 rpm
